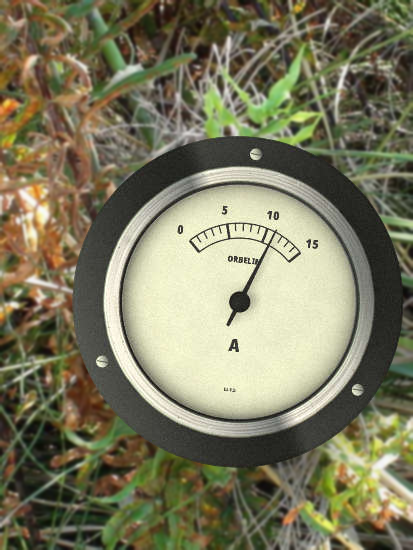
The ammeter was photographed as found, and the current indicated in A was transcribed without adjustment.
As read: 11 A
